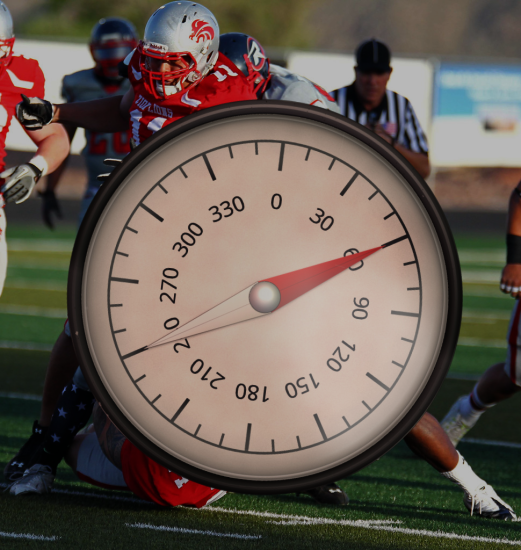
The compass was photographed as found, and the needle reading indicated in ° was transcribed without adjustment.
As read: 60 °
